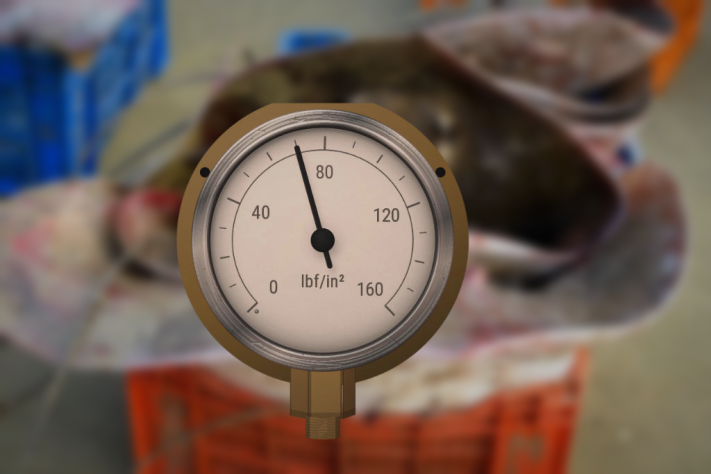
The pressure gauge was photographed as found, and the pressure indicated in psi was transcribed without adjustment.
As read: 70 psi
